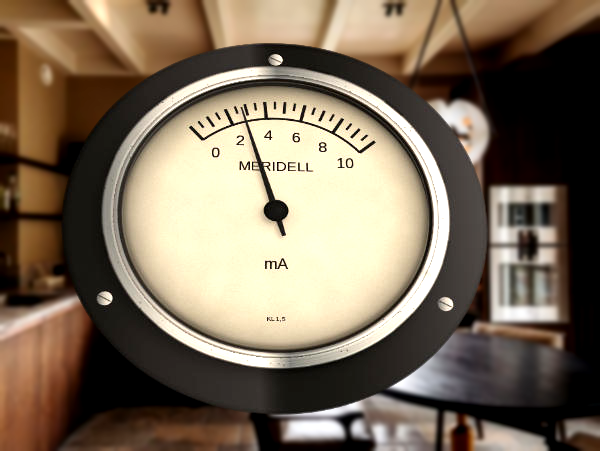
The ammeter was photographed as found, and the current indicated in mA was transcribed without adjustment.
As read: 2.75 mA
